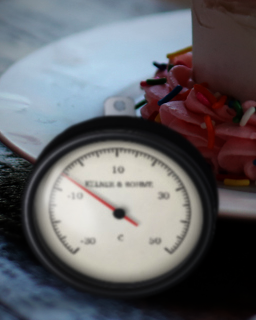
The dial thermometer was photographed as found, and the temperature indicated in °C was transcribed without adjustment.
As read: -5 °C
